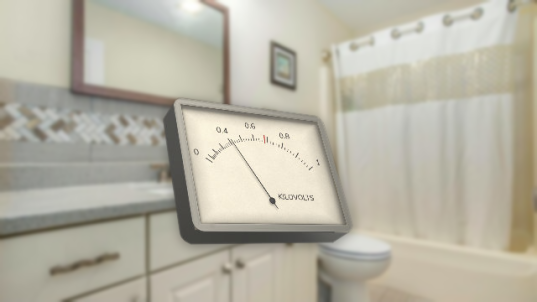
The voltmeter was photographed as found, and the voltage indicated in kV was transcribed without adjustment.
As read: 0.4 kV
